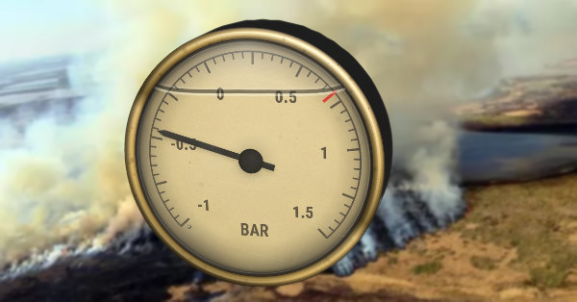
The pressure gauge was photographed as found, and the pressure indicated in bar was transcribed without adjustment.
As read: -0.45 bar
